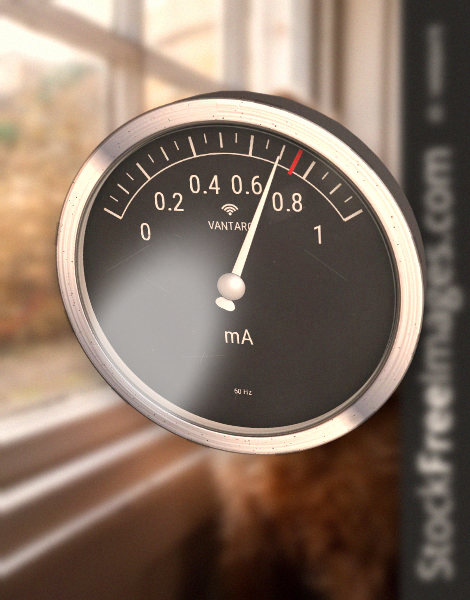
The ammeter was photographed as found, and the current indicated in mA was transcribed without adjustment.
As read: 0.7 mA
